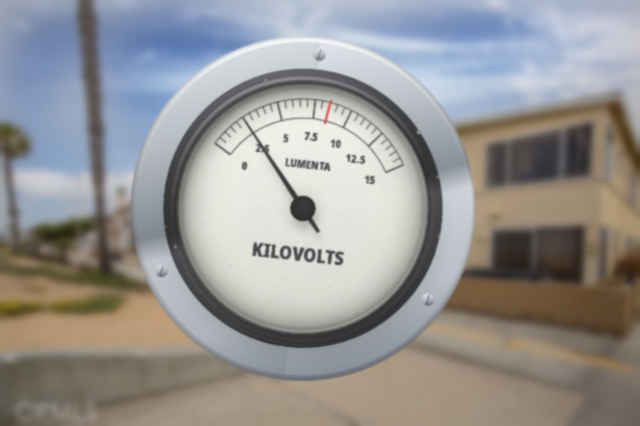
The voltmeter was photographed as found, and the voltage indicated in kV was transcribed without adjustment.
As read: 2.5 kV
